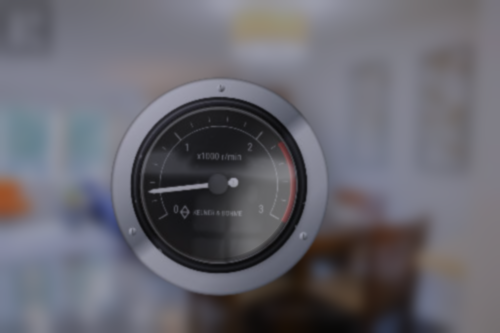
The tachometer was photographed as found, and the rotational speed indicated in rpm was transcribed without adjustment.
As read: 300 rpm
